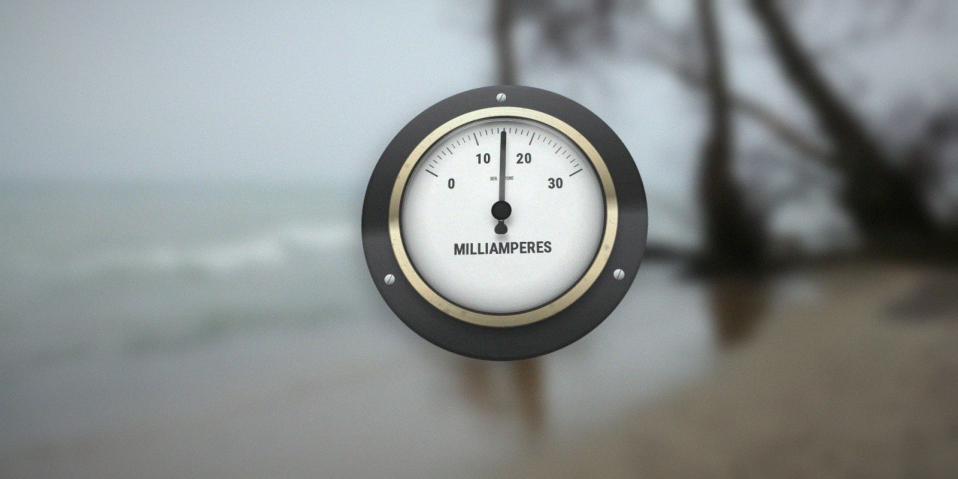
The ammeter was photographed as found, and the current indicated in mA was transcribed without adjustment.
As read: 15 mA
